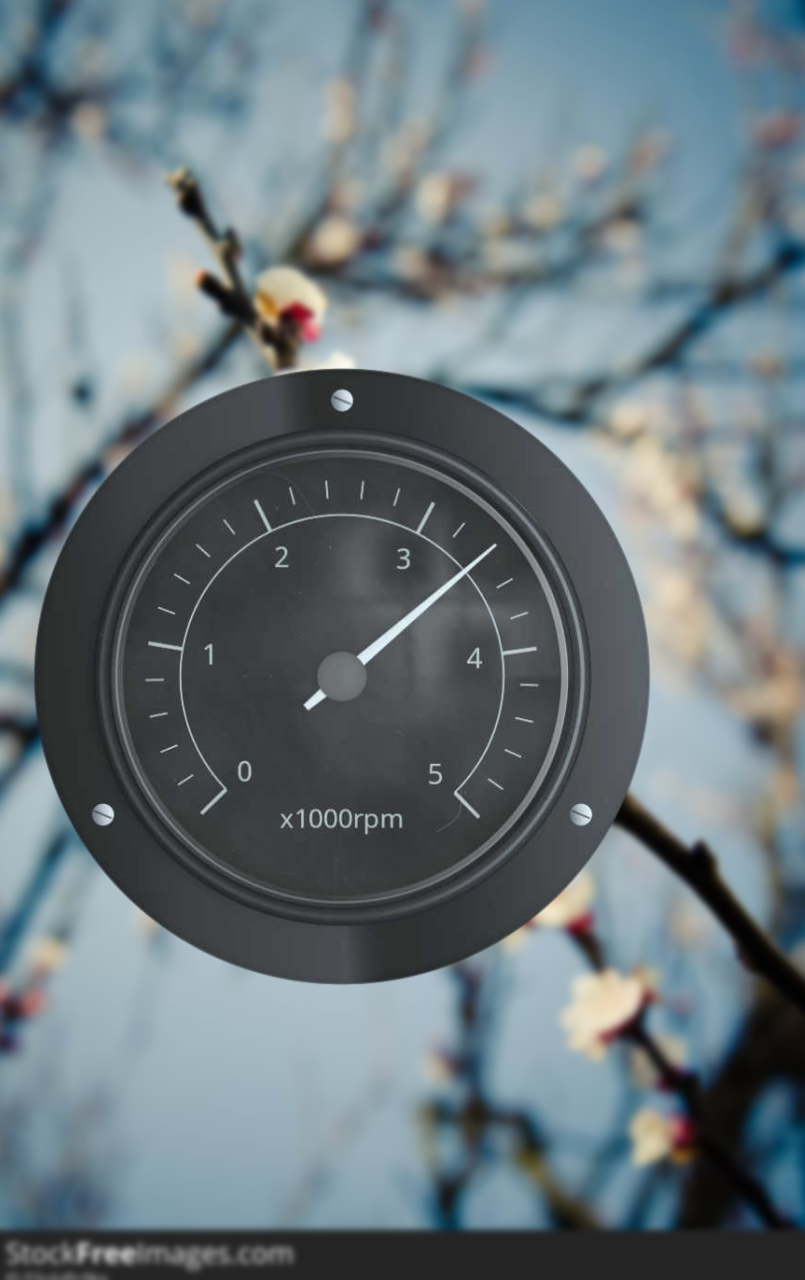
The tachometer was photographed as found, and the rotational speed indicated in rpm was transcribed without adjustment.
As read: 3400 rpm
